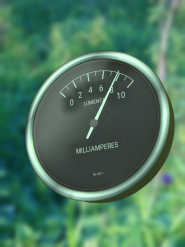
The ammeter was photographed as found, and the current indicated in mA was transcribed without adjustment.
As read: 8 mA
